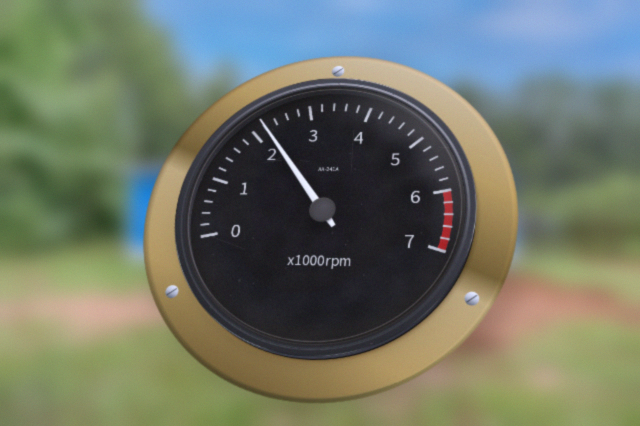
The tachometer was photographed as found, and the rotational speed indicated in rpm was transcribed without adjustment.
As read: 2200 rpm
